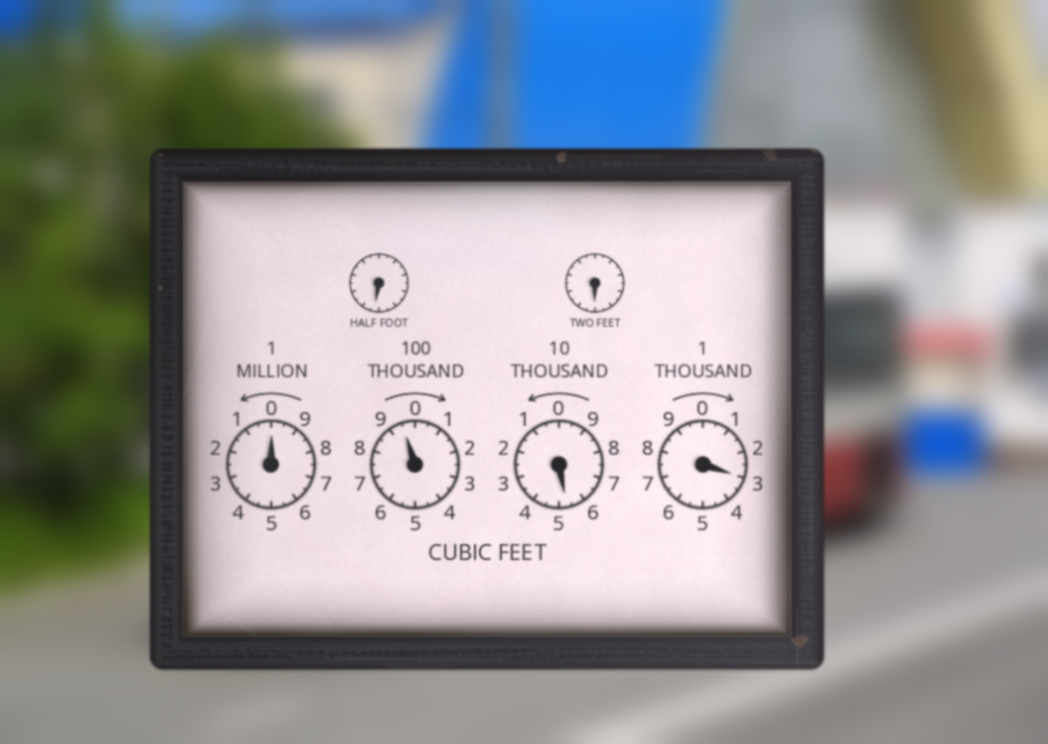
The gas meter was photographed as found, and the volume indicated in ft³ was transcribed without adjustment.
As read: 995300 ft³
